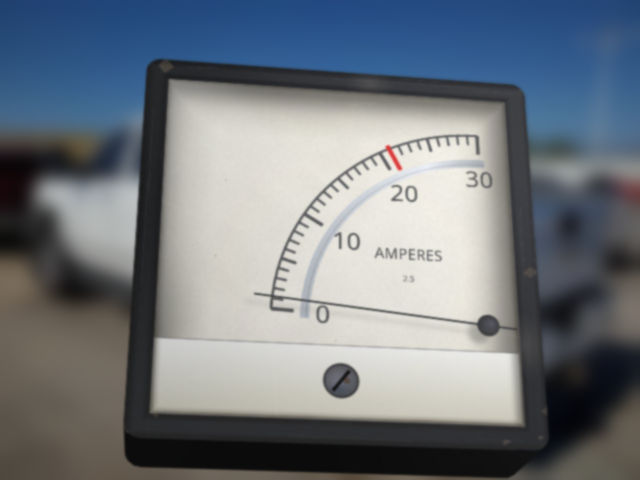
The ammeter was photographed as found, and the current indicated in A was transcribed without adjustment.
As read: 1 A
